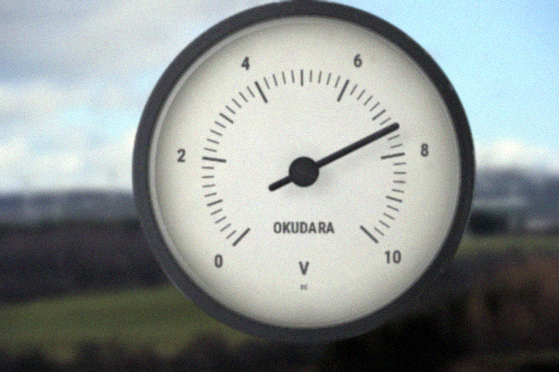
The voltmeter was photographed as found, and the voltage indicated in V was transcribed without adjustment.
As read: 7.4 V
